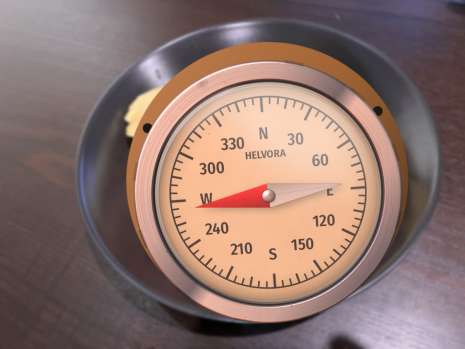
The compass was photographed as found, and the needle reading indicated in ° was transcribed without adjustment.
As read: 265 °
